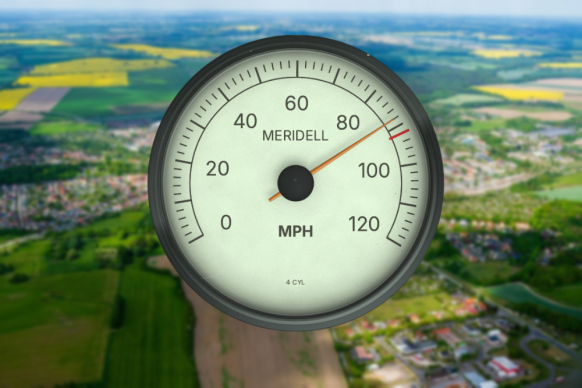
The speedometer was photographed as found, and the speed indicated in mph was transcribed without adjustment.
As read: 88 mph
